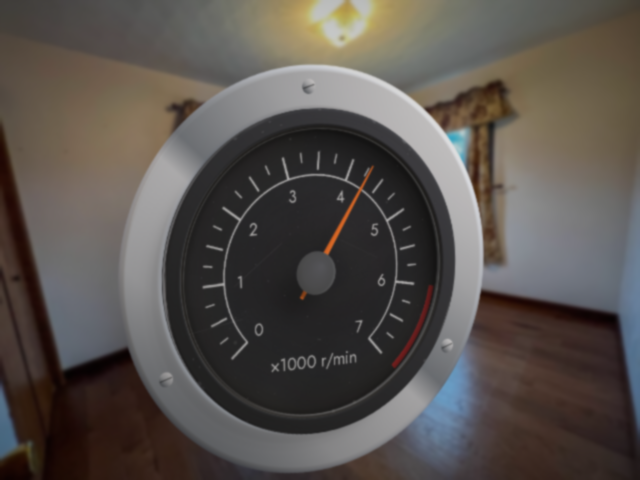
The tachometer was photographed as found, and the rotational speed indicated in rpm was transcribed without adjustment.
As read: 4250 rpm
